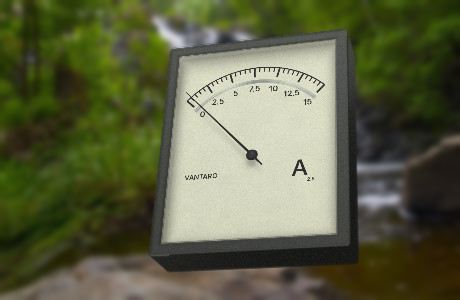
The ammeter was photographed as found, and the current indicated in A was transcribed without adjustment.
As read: 0.5 A
